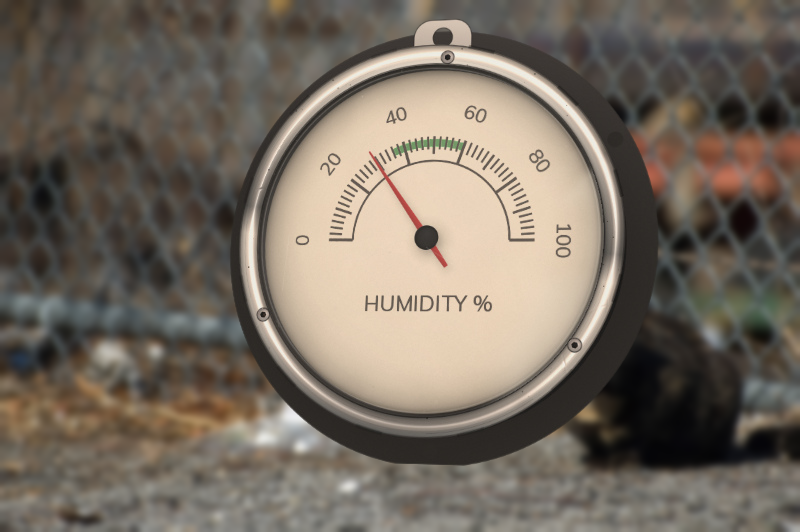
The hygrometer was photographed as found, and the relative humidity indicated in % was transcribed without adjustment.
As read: 30 %
